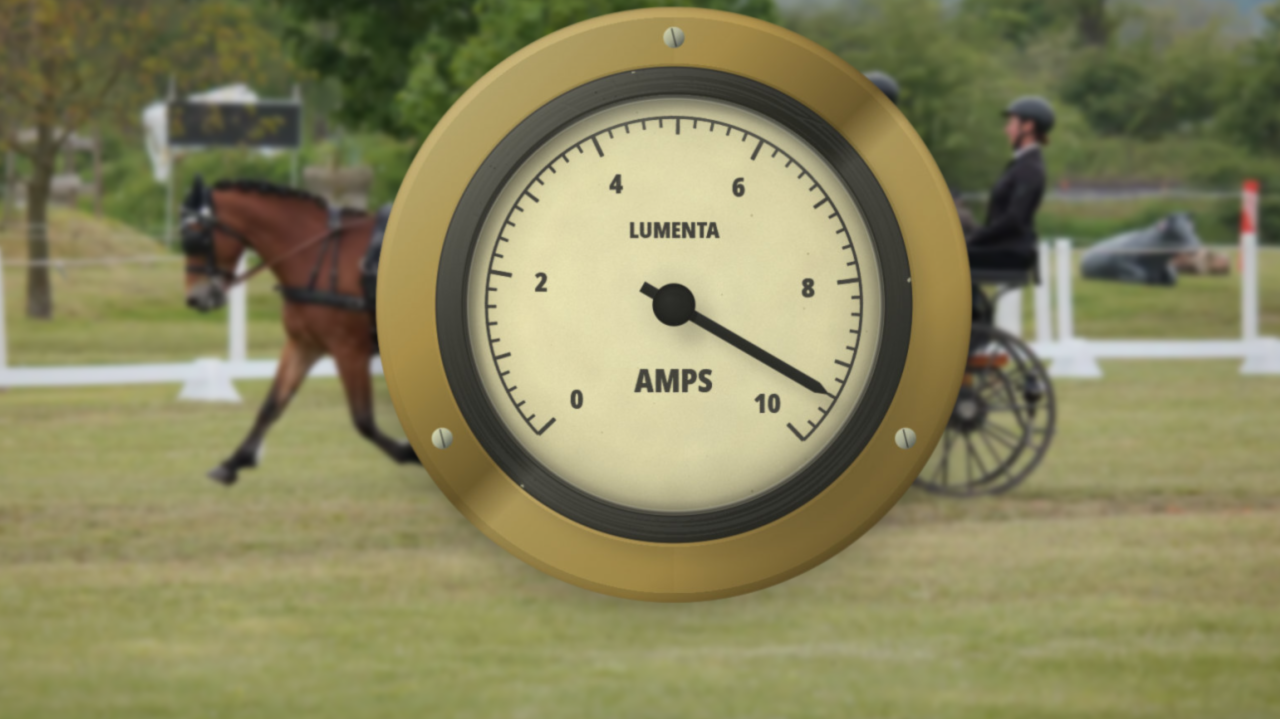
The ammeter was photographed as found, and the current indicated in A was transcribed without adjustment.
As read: 9.4 A
